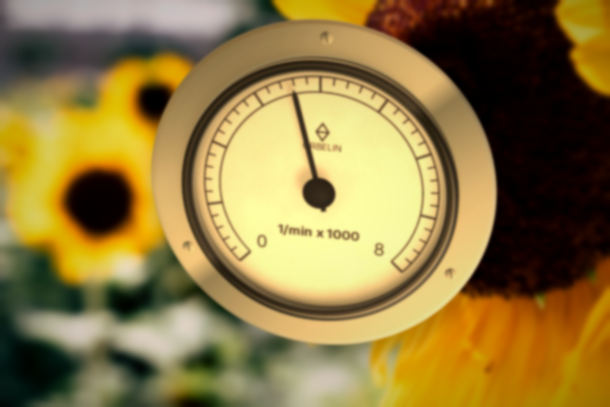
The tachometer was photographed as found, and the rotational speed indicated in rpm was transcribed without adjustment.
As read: 3600 rpm
